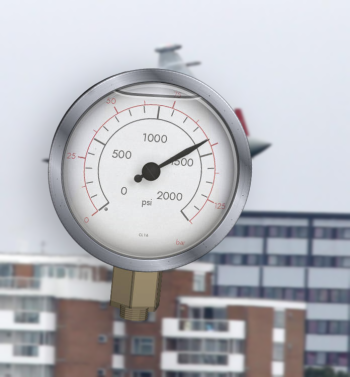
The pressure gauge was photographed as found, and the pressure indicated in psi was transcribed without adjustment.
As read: 1400 psi
